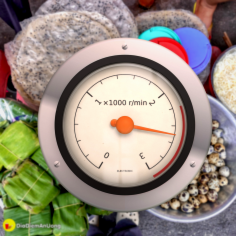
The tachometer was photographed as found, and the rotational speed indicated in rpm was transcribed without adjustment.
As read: 2500 rpm
